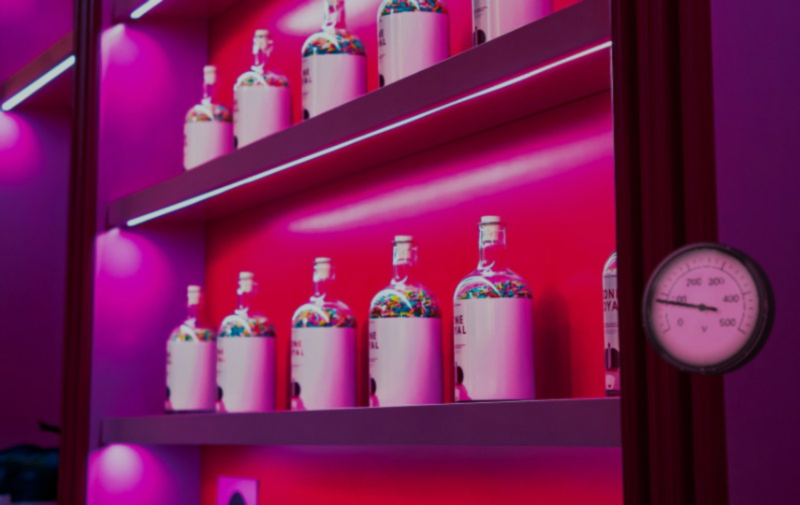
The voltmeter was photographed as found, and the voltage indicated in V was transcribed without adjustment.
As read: 80 V
